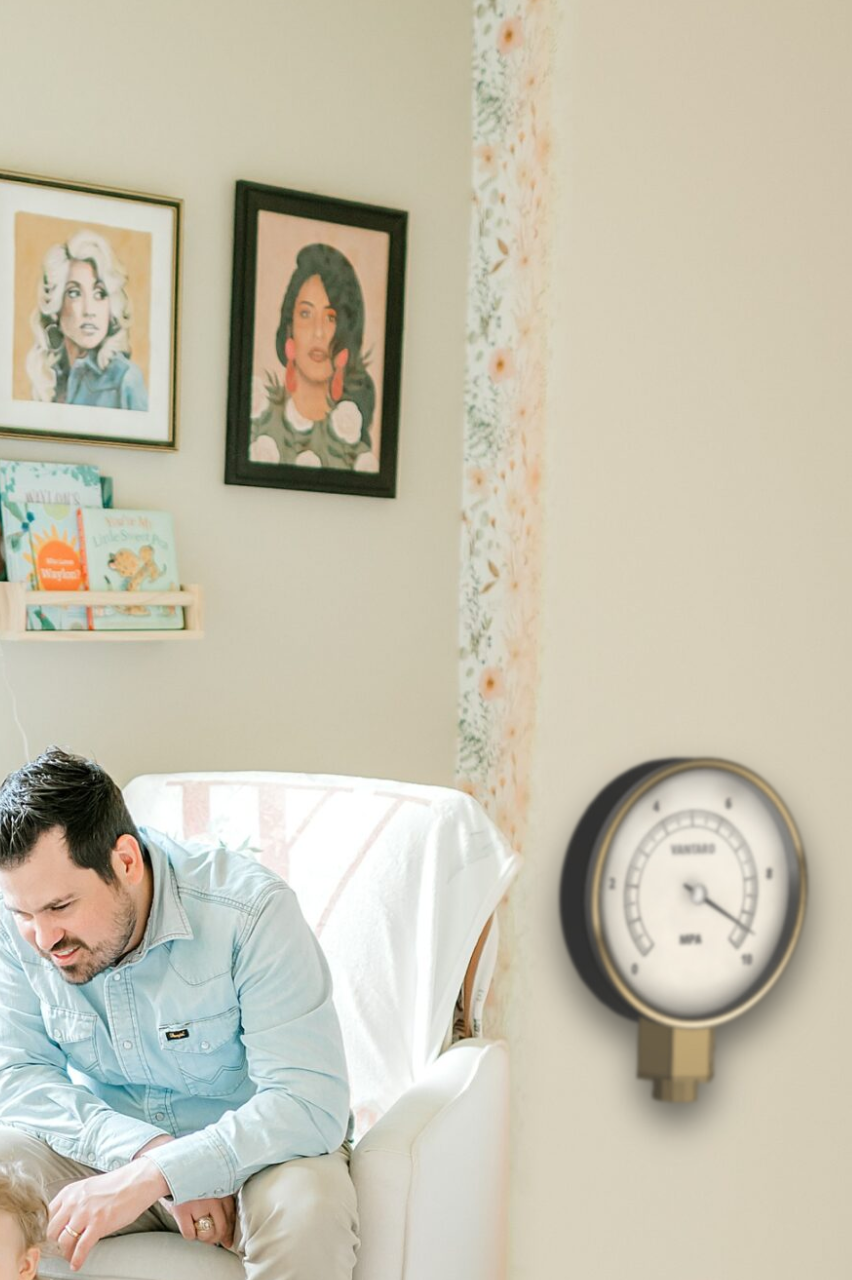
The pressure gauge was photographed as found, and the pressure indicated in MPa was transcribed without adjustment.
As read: 9.5 MPa
